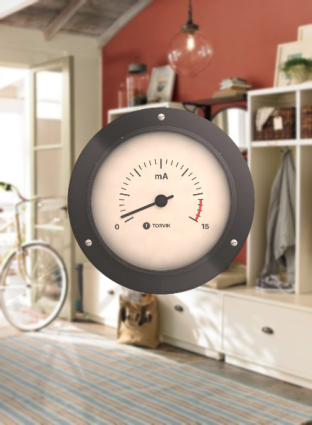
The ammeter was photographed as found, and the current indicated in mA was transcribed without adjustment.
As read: 0.5 mA
